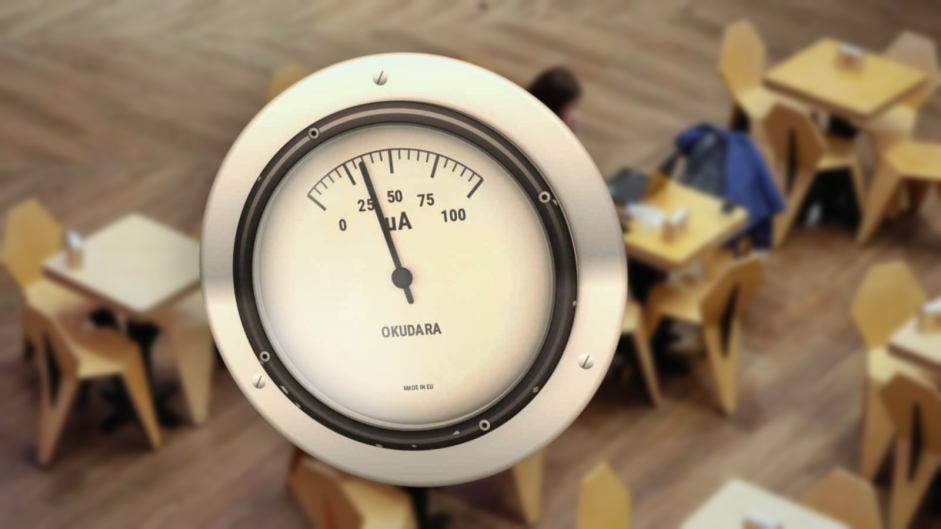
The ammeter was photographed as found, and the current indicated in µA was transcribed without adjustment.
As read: 35 µA
